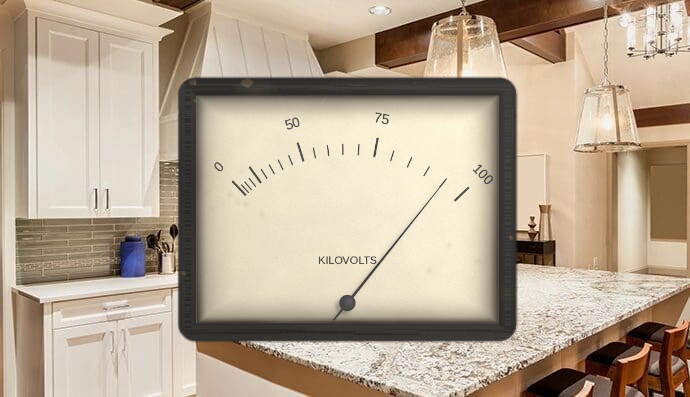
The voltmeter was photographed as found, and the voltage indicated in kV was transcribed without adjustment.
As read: 95 kV
